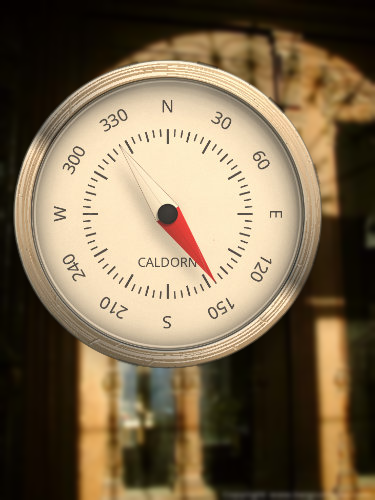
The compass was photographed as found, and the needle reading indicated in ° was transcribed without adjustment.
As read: 145 °
